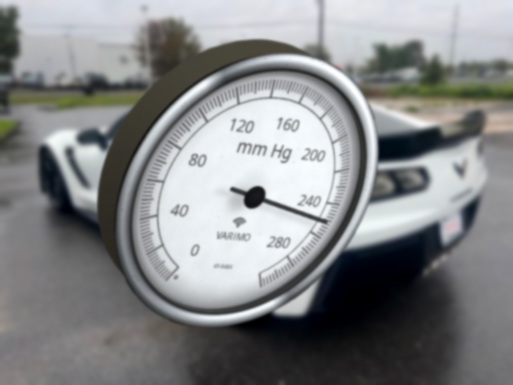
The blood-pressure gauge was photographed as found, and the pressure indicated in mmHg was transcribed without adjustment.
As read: 250 mmHg
